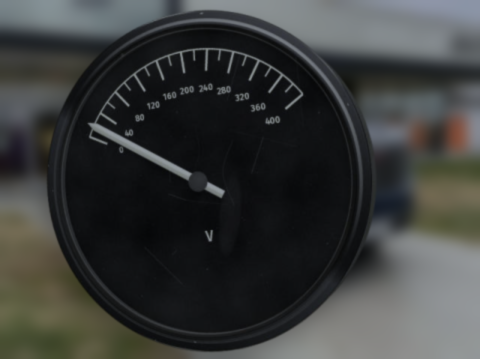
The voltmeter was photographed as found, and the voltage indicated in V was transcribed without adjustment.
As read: 20 V
